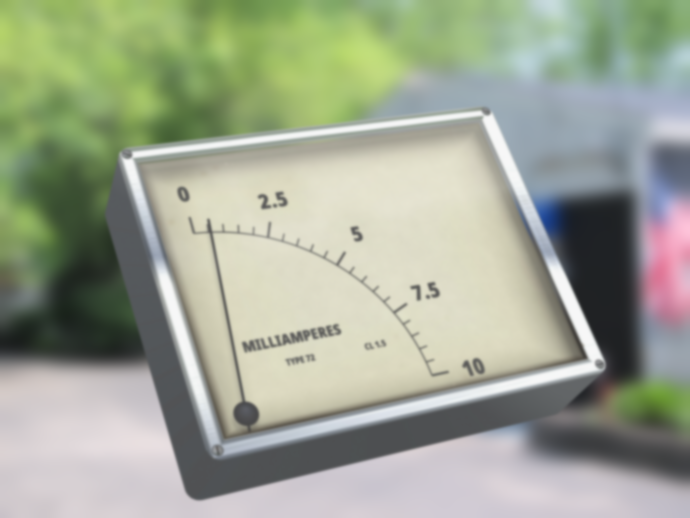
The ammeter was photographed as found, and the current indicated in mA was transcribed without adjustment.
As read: 0.5 mA
